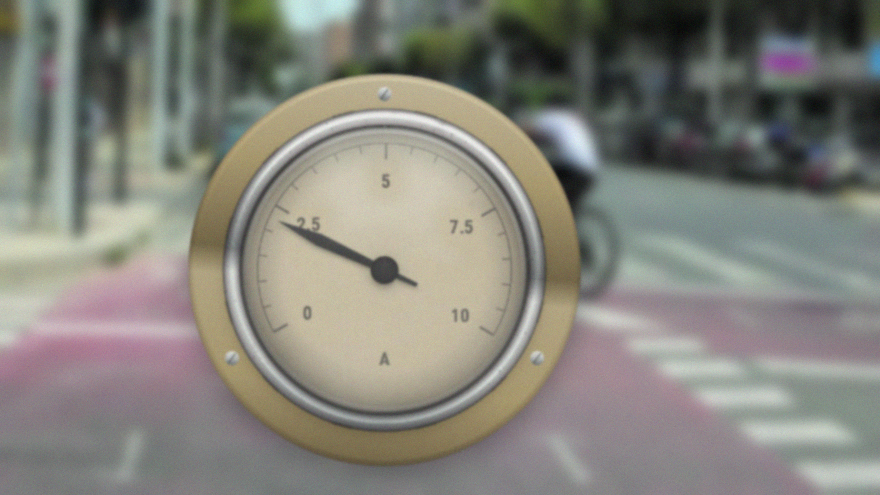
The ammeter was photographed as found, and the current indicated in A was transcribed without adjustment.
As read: 2.25 A
